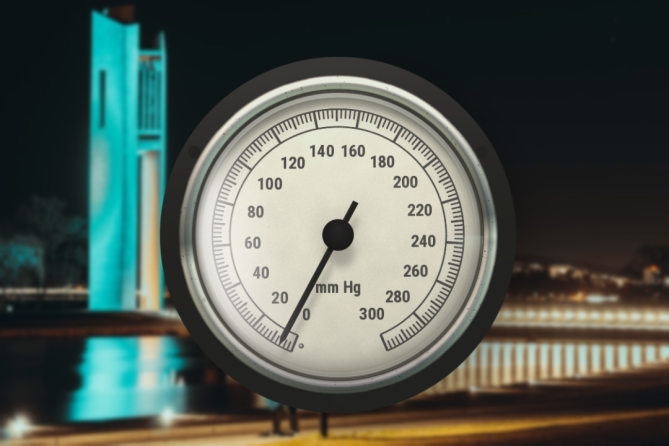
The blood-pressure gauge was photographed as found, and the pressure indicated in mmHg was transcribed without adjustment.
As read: 6 mmHg
